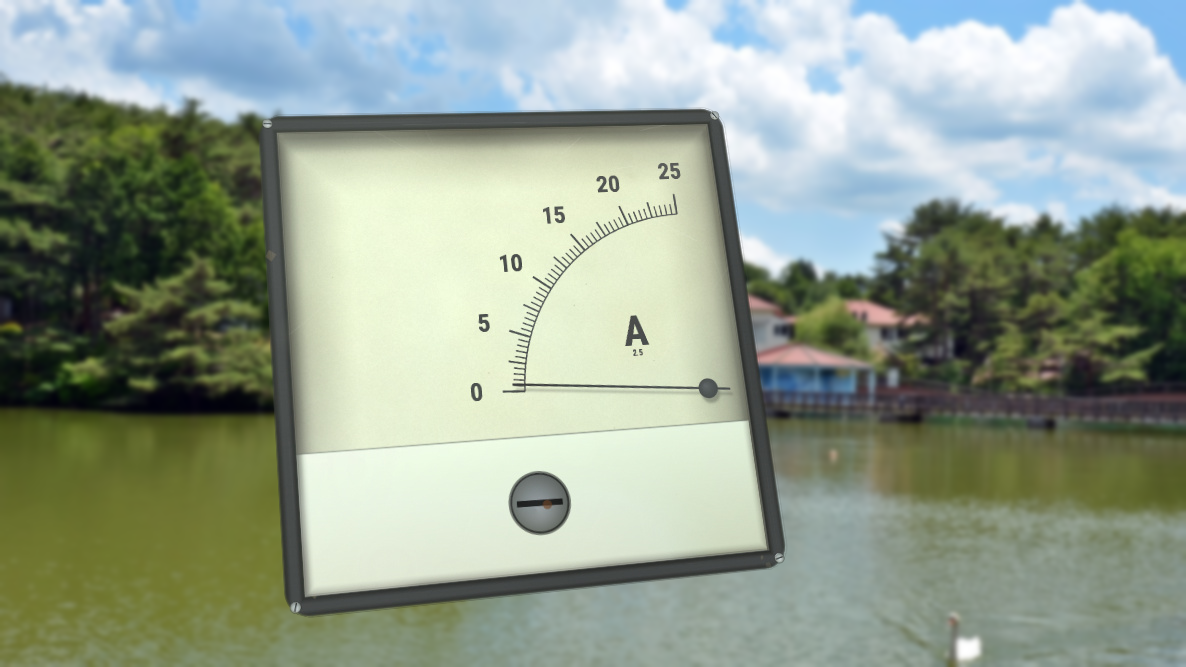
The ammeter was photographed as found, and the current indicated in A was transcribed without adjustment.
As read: 0.5 A
